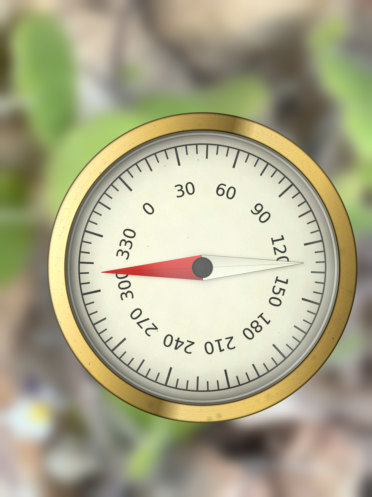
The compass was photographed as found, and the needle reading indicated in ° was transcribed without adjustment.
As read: 310 °
